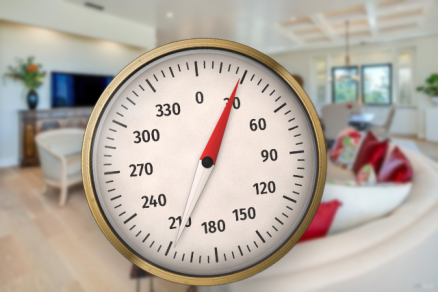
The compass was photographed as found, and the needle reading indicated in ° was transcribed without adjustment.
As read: 27.5 °
